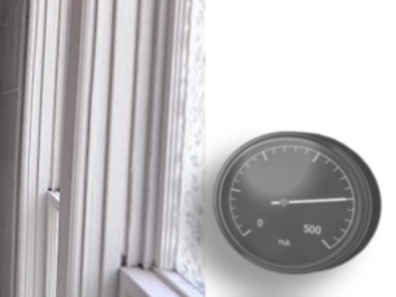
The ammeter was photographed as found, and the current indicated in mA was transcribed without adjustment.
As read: 400 mA
